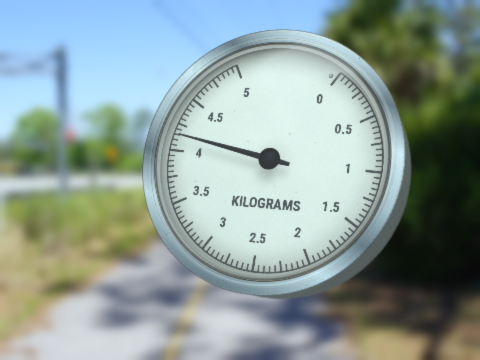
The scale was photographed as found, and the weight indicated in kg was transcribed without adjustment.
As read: 4.15 kg
